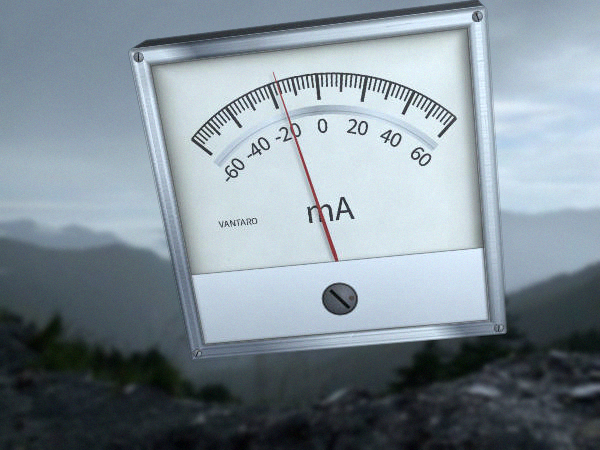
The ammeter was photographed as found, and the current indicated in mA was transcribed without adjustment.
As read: -16 mA
